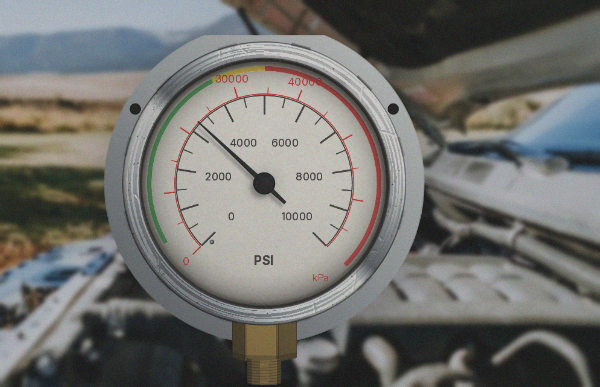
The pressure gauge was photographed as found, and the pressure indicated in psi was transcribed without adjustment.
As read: 3250 psi
